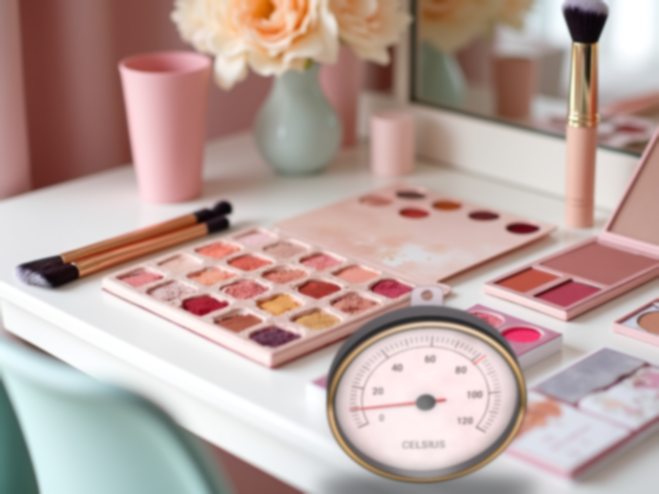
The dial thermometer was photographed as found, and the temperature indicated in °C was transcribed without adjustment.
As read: 10 °C
